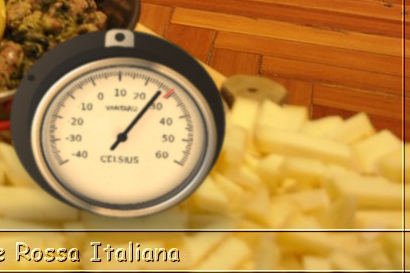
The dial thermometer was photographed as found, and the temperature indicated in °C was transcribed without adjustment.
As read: 25 °C
